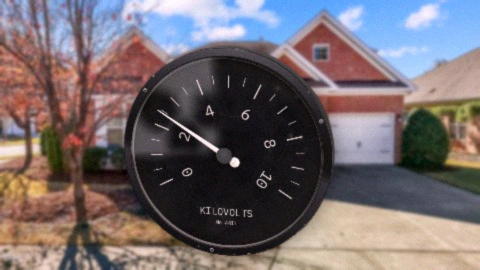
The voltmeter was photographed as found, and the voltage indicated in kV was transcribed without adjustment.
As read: 2.5 kV
